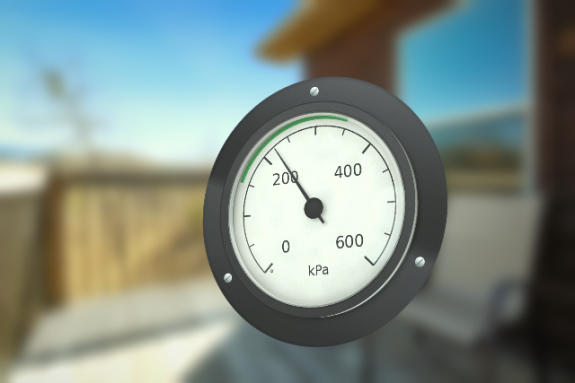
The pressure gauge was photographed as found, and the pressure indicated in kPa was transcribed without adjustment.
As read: 225 kPa
